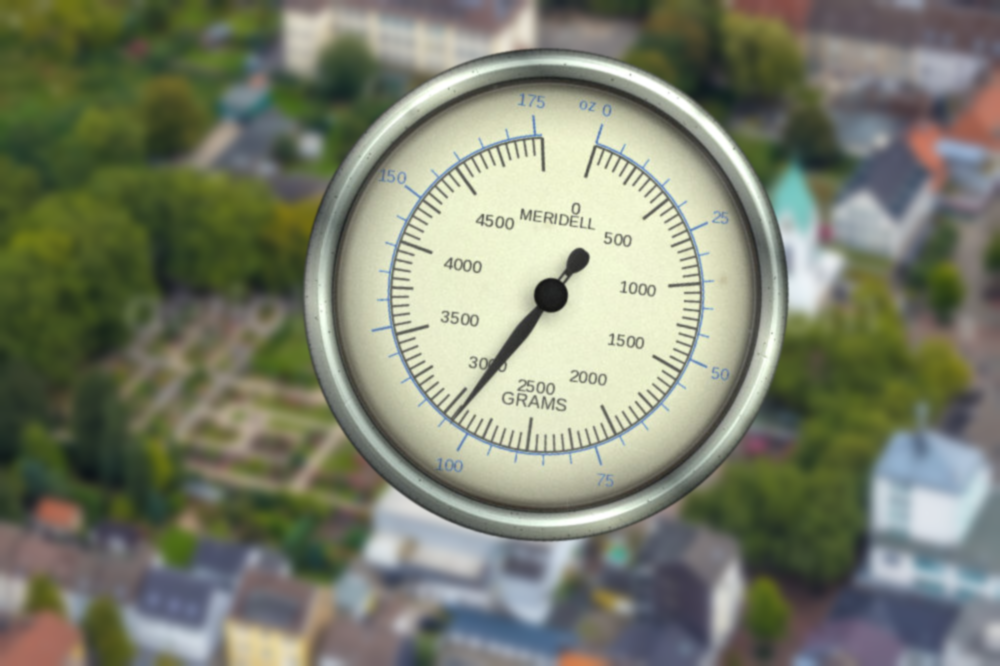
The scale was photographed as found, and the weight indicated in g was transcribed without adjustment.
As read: 2950 g
